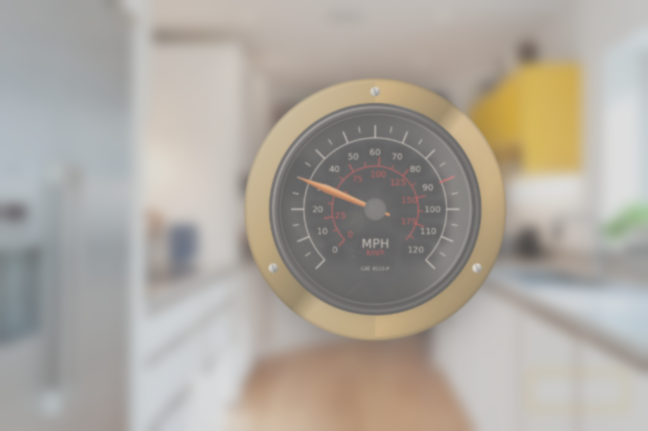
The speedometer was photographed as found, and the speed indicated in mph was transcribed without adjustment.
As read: 30 mph
